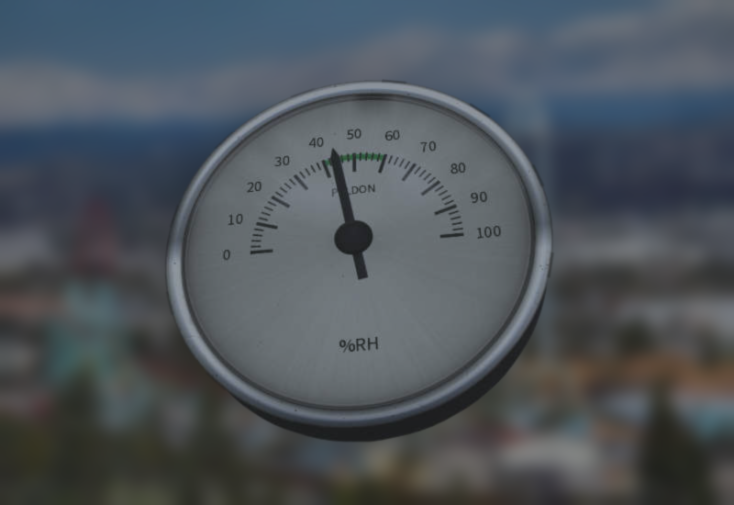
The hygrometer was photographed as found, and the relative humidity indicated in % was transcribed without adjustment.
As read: 44 %
